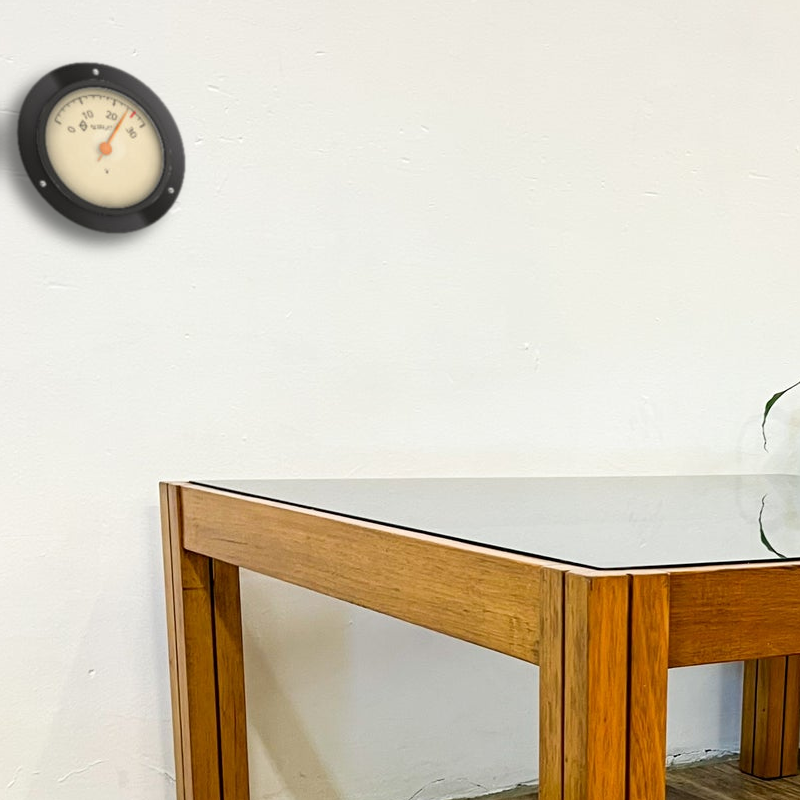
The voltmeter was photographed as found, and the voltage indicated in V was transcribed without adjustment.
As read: 24 V
